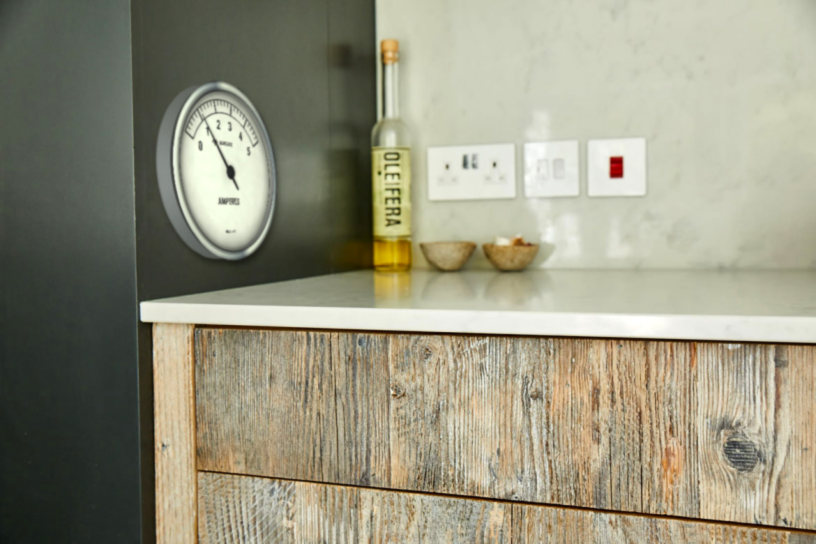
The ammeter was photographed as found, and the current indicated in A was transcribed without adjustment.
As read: 1 A
